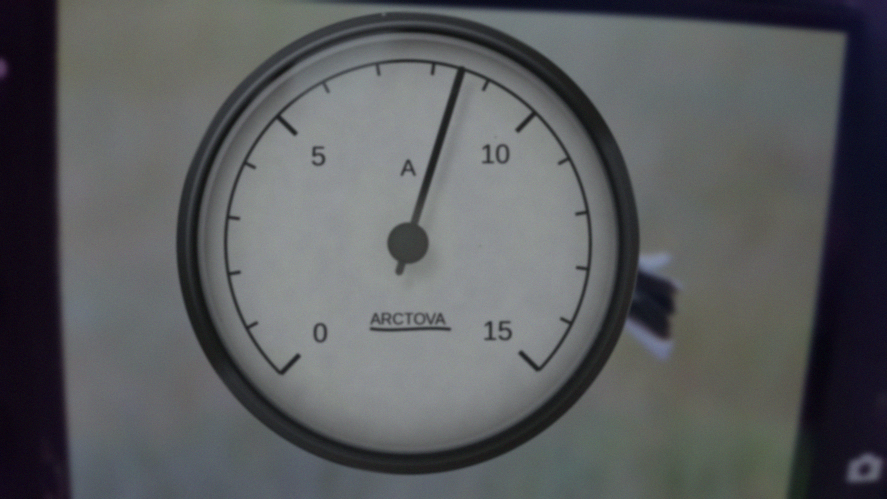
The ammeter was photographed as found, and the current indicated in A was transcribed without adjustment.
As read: 8.5 A
